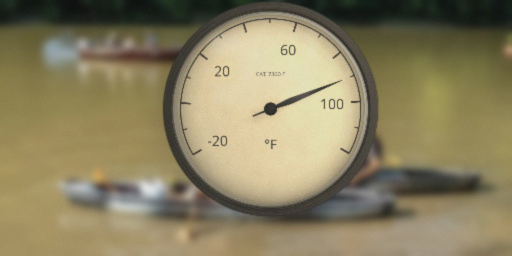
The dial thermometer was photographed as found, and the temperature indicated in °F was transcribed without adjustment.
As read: 90 °F
